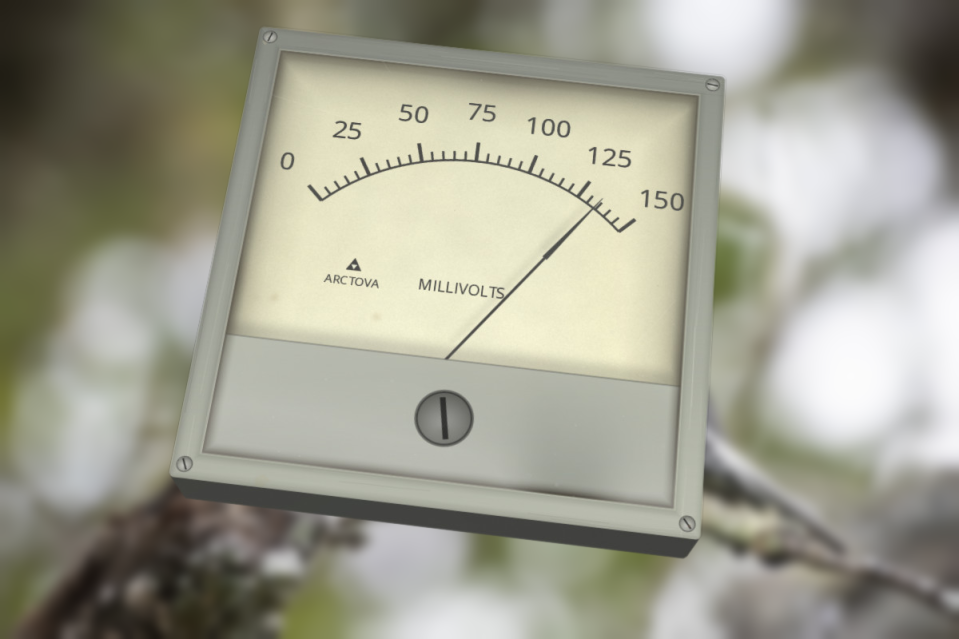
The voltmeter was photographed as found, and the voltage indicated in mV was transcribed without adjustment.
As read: 135 mV
